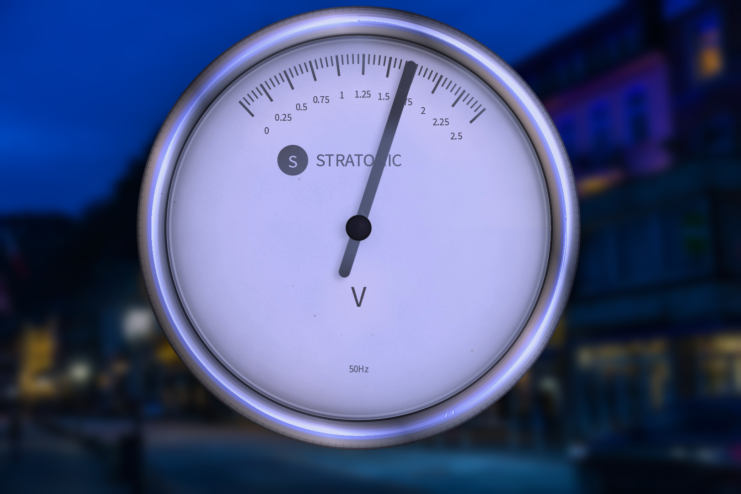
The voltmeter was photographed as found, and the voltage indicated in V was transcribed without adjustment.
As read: 1.7 V
